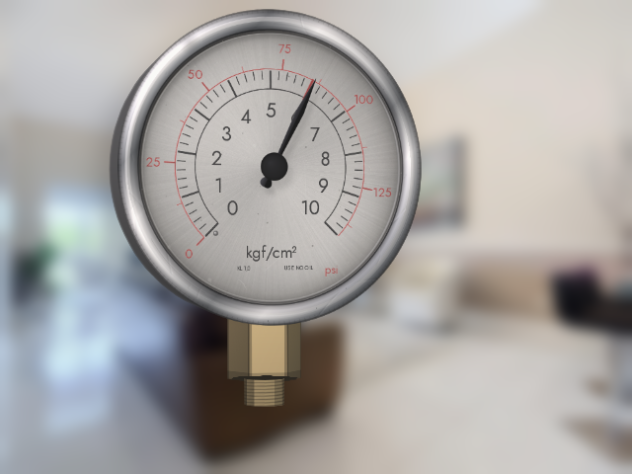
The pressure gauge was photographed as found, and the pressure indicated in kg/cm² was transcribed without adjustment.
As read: 6 kg/cm²
